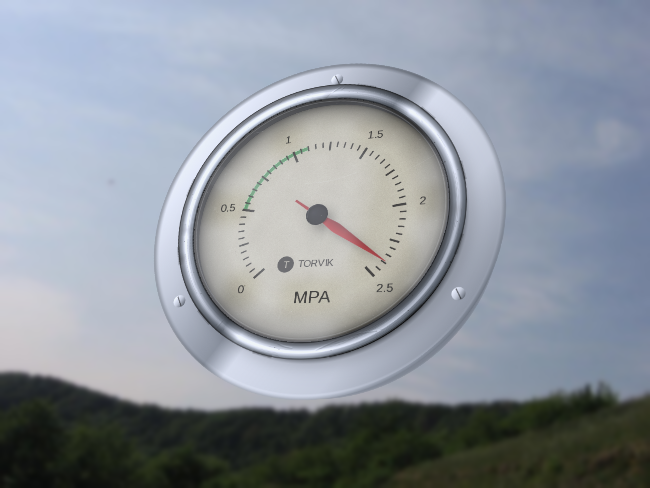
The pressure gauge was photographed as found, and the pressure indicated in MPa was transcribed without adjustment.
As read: 2.4 MPa
